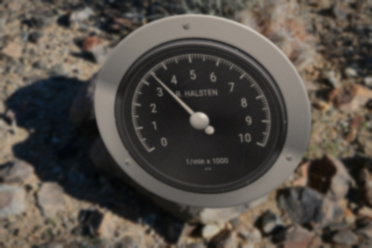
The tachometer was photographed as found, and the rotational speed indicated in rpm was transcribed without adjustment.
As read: 3500 rpm
